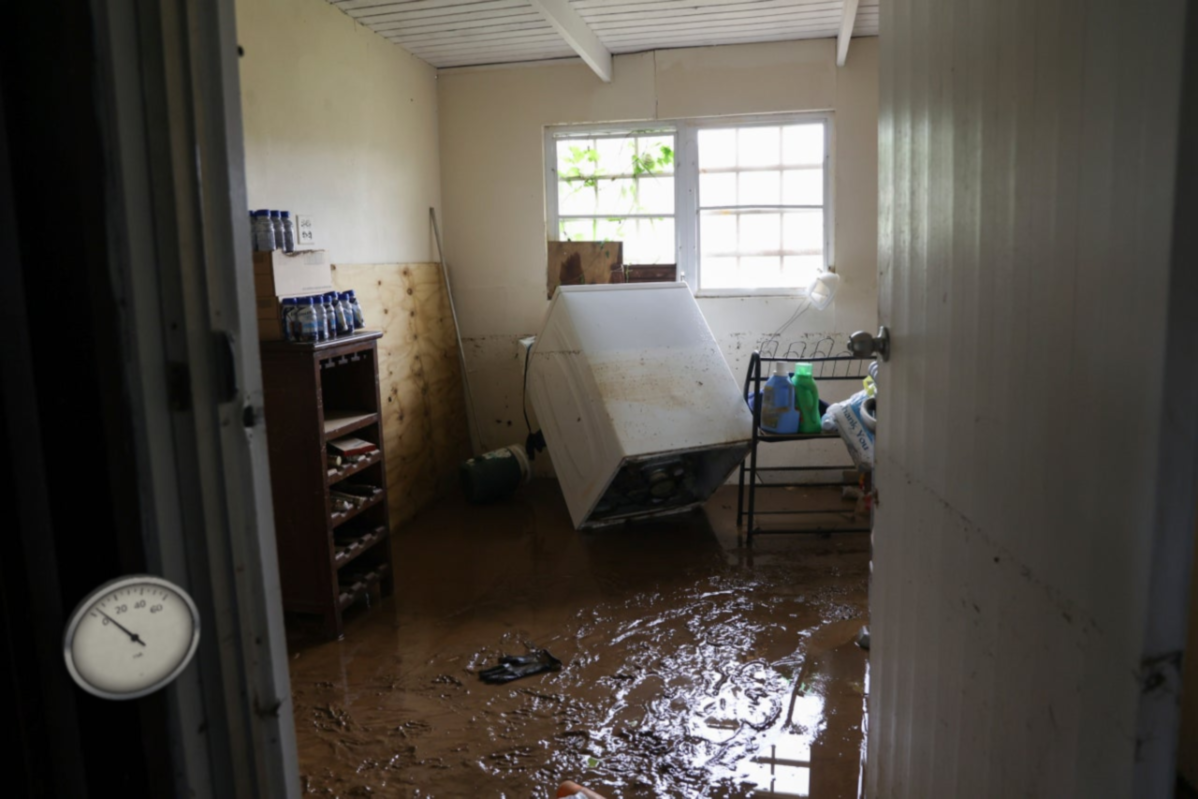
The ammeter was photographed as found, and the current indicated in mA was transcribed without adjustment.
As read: 5 mA
